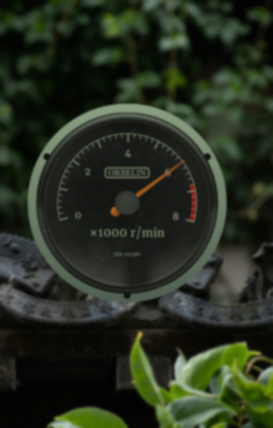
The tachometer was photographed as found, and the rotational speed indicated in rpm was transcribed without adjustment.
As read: 6000 rpm
